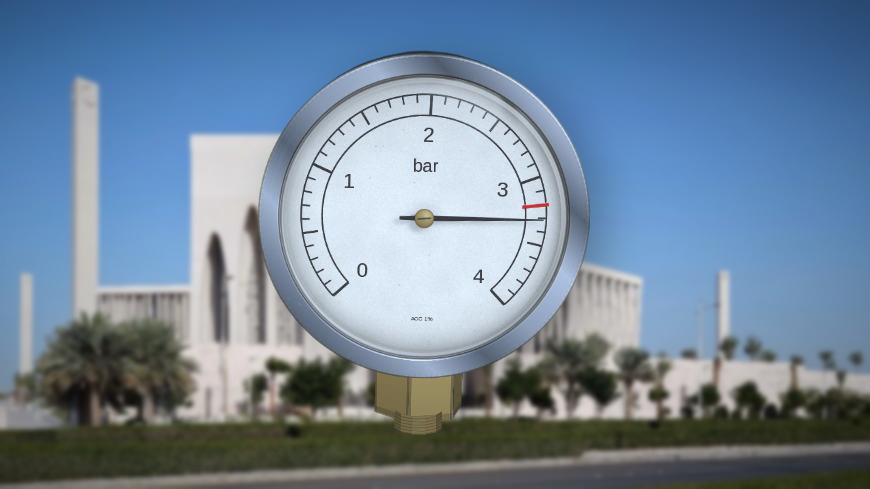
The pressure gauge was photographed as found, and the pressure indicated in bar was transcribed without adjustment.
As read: 3.3 bar
